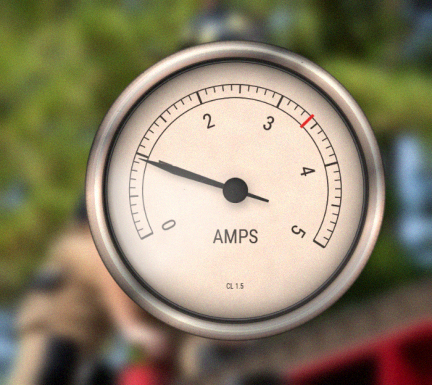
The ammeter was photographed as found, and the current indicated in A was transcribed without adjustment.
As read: 0.95 A
